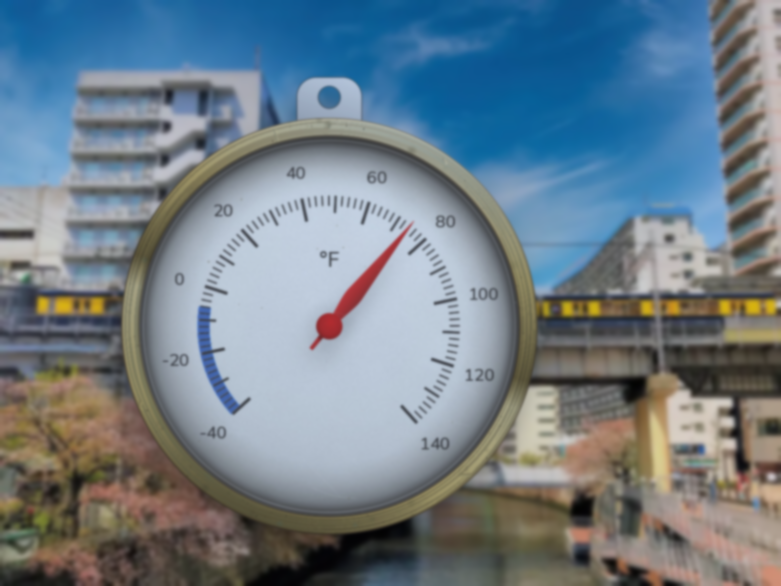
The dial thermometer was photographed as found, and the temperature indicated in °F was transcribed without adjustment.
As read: 74 °F
